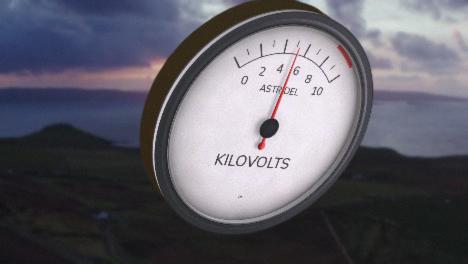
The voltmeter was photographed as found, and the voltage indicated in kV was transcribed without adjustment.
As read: 5 kV
